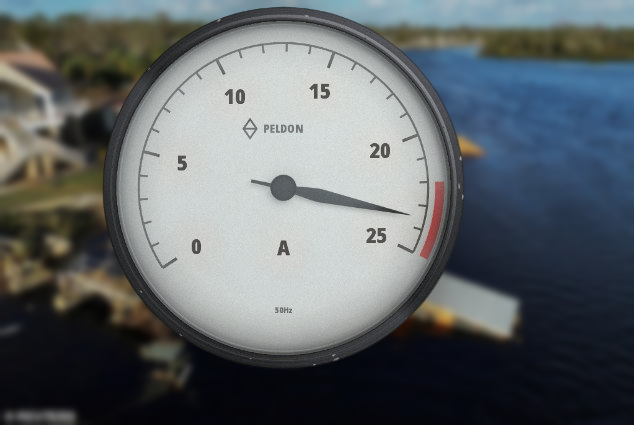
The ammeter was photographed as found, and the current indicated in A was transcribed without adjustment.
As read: 23.5 A
